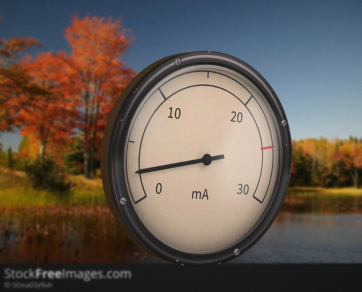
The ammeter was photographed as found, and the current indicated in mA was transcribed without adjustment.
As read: 2.5 mA
